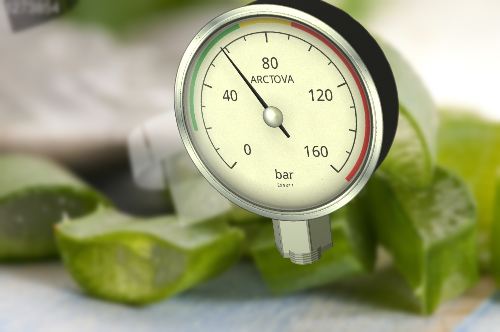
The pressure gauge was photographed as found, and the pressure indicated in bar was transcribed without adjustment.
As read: 60 bar
